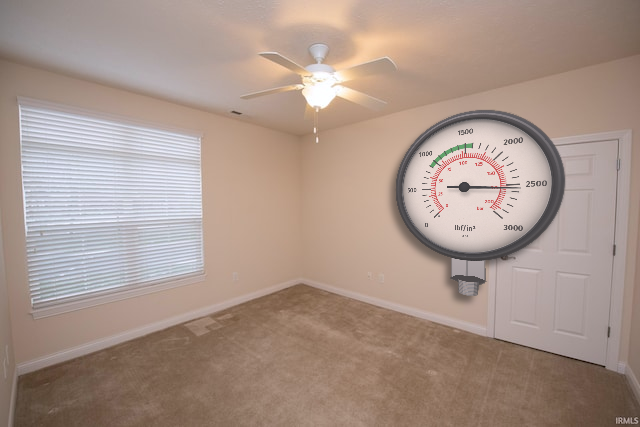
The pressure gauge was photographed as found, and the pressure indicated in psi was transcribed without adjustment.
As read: 2550 psi
